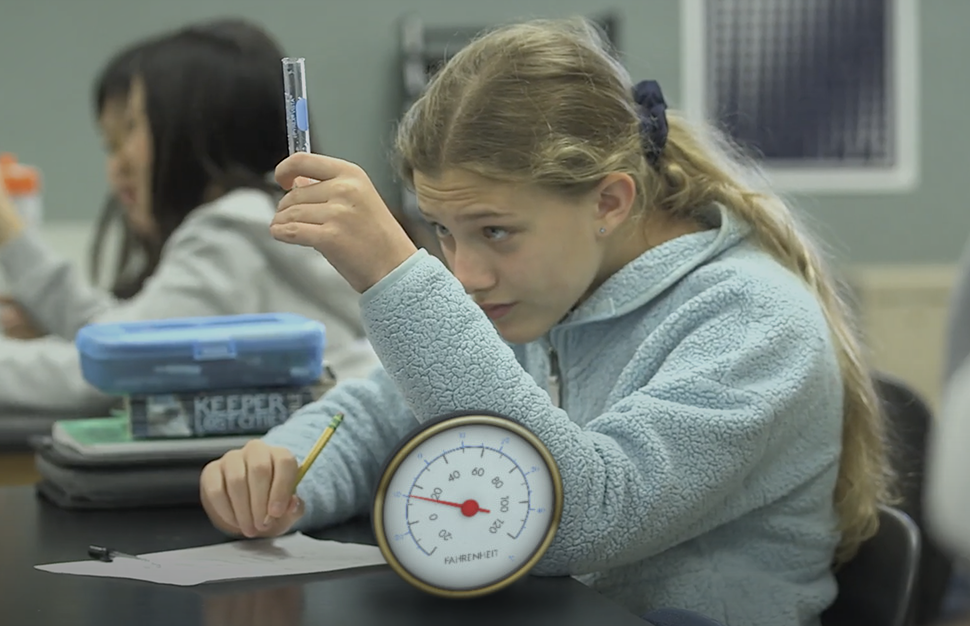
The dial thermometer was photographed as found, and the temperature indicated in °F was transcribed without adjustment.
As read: 15 °F
